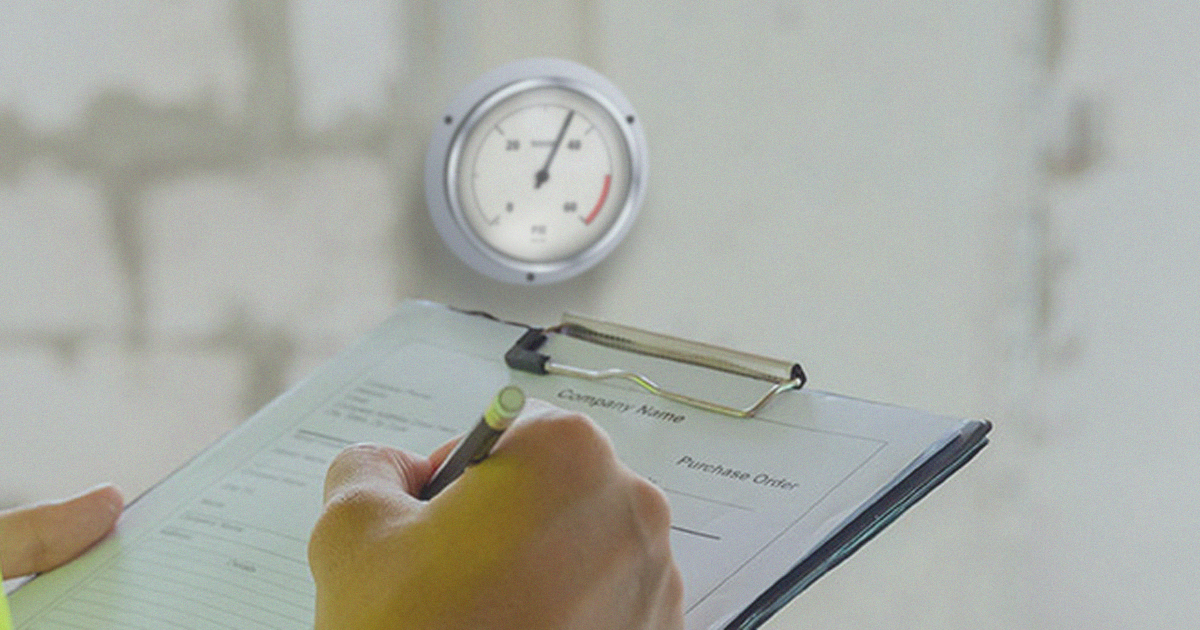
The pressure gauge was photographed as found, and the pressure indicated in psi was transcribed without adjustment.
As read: 35 psi
